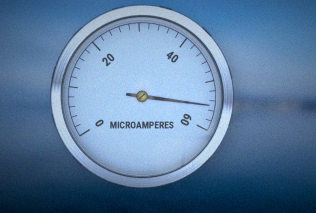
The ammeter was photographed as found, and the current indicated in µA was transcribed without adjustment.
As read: 55 µA
